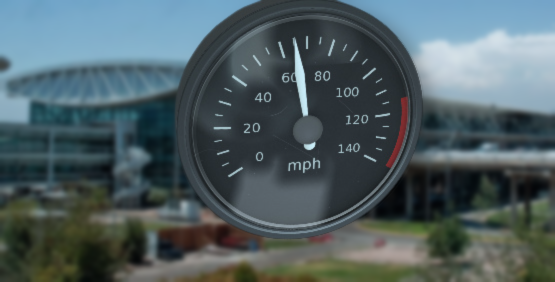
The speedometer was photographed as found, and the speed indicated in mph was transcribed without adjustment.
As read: 65 mph
